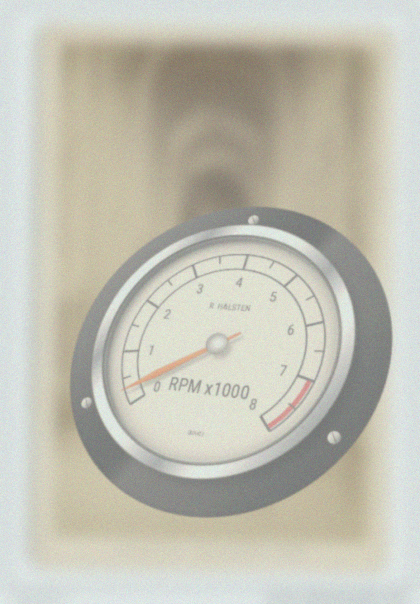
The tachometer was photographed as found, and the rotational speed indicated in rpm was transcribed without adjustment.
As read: 250 rpm
